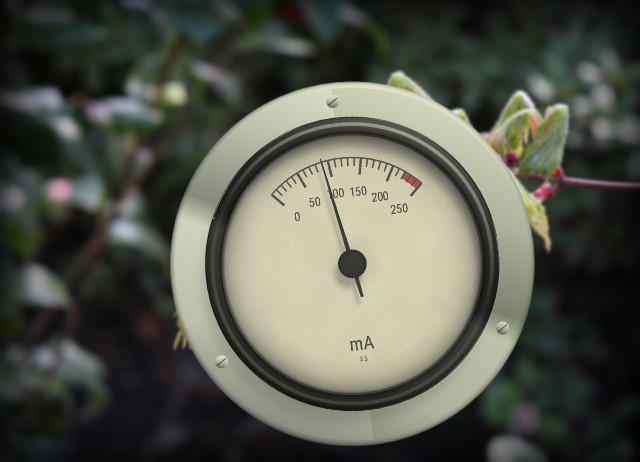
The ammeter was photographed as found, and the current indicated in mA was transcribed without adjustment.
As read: 90 mA
